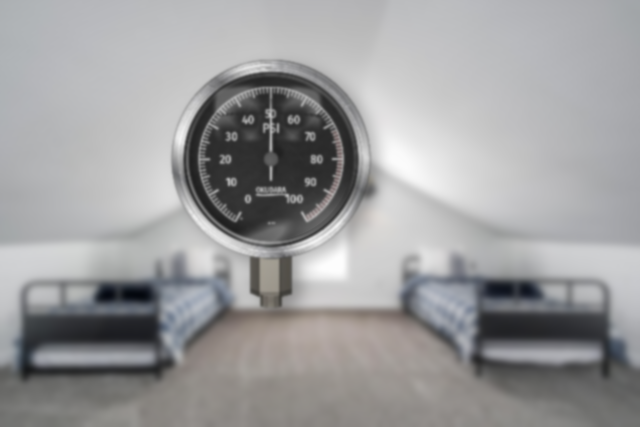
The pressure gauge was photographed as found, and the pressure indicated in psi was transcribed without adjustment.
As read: 50 psi
